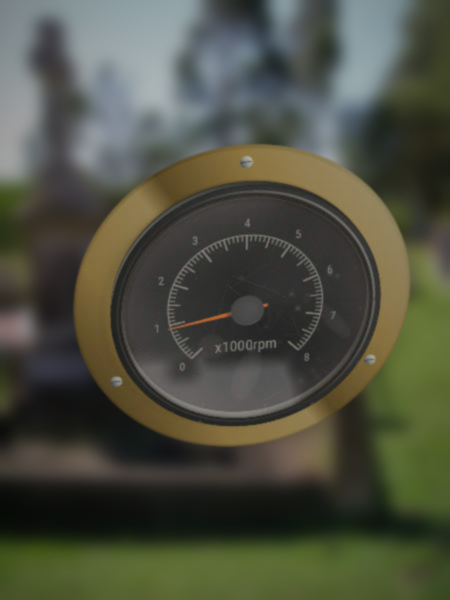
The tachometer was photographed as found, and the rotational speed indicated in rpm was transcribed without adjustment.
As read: 1000 rpm
